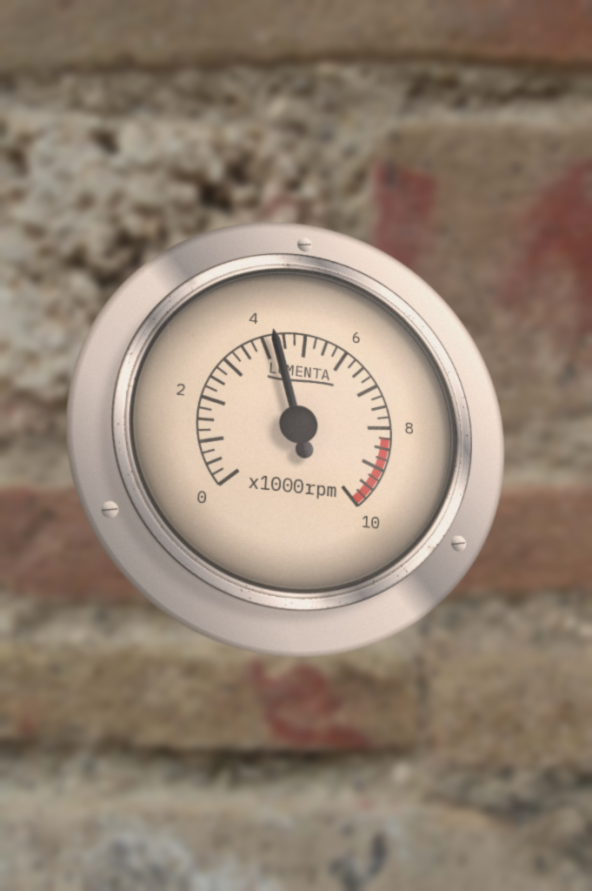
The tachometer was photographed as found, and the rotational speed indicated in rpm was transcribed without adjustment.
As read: 4250 rpm
